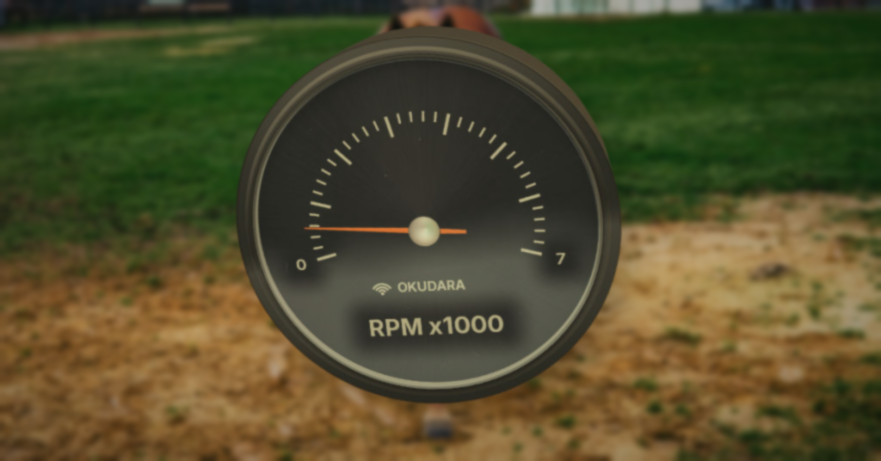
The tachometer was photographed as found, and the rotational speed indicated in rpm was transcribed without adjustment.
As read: 600 rpm
